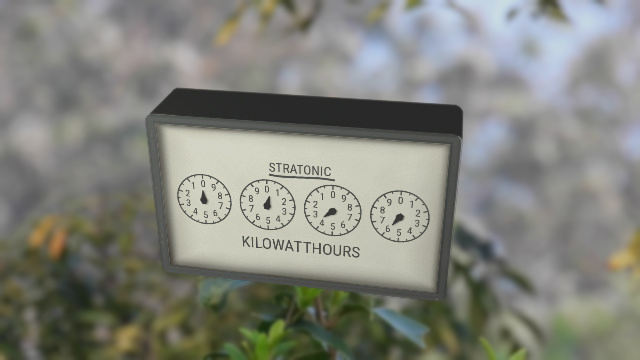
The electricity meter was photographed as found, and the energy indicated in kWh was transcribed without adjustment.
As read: 36 kWh
